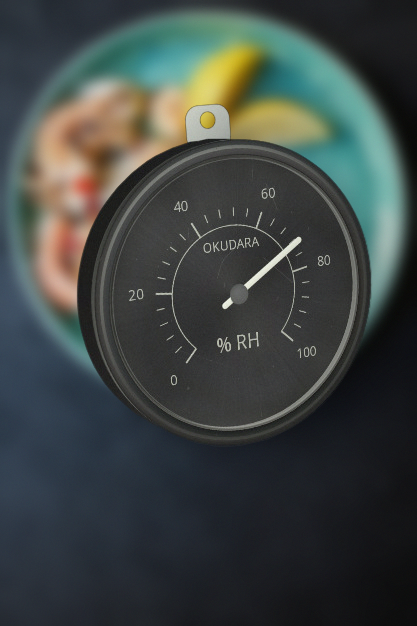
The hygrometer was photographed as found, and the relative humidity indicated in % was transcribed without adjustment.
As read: 72 %
